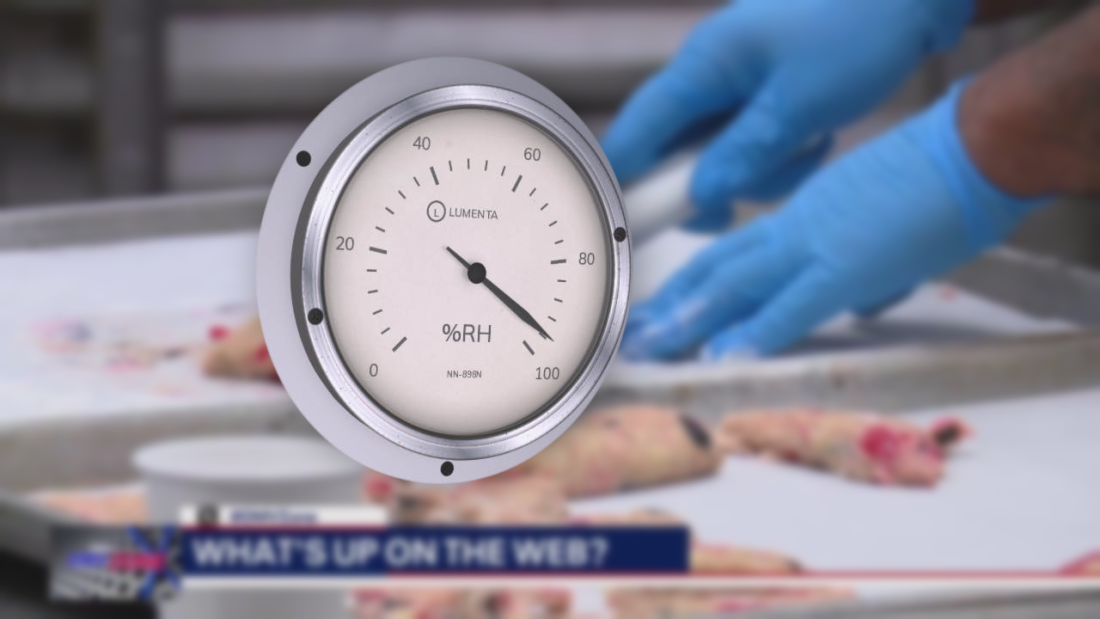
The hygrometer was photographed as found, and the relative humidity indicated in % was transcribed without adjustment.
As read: 96 %
